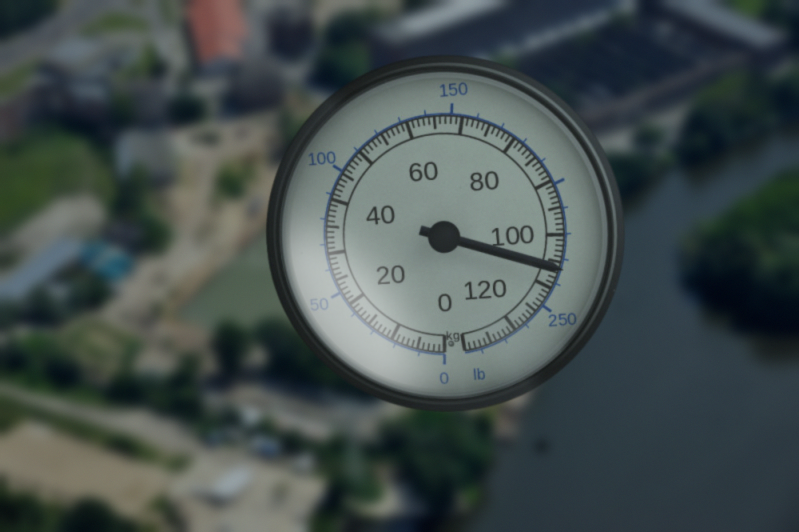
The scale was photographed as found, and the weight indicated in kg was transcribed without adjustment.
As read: 106 kg
